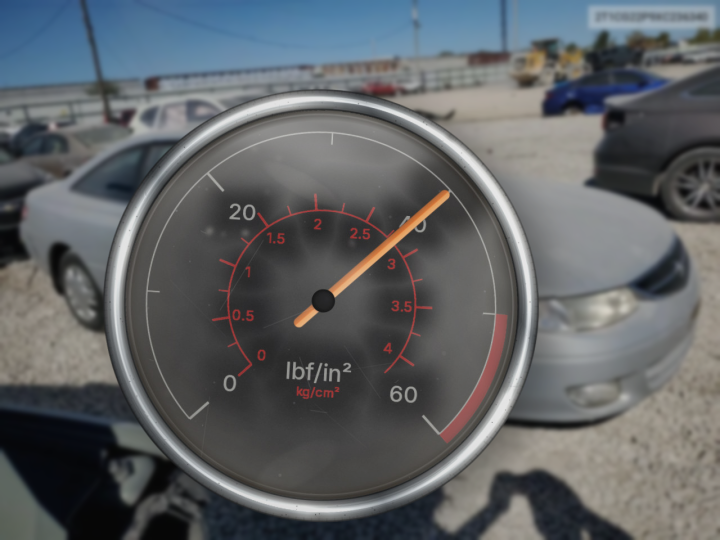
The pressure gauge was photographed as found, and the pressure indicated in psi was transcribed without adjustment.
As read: 40 psi
